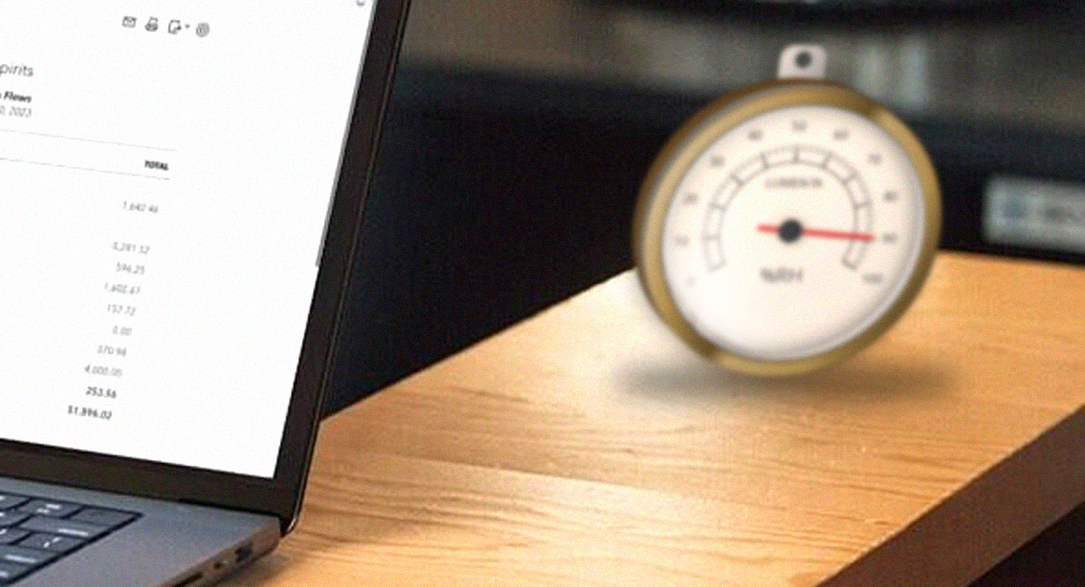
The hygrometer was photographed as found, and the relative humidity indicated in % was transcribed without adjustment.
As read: 90 %
